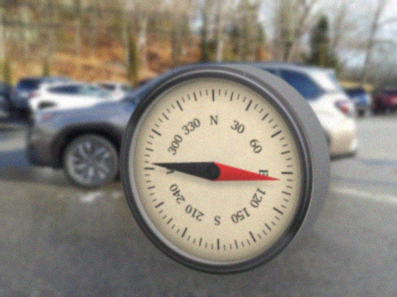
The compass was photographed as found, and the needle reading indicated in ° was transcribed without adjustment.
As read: 95 °
